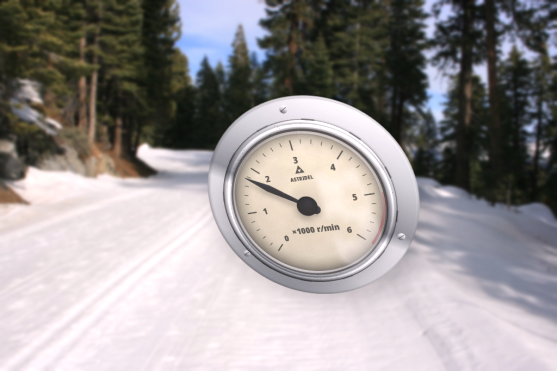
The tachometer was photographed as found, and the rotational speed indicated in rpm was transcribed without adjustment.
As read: 1800 rpm
